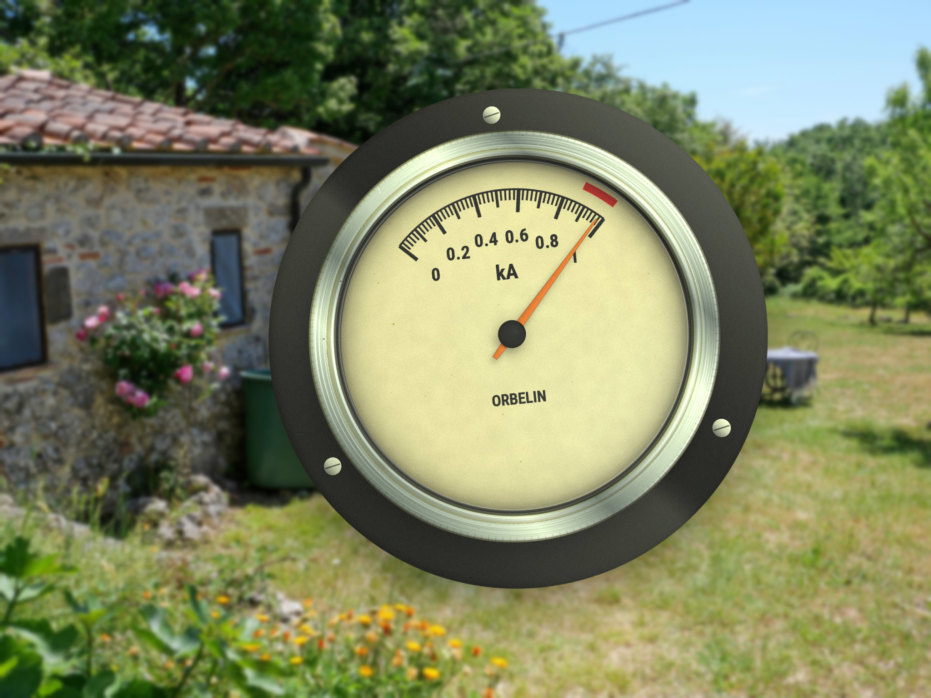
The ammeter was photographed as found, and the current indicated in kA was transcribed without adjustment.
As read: 0.98 kA
